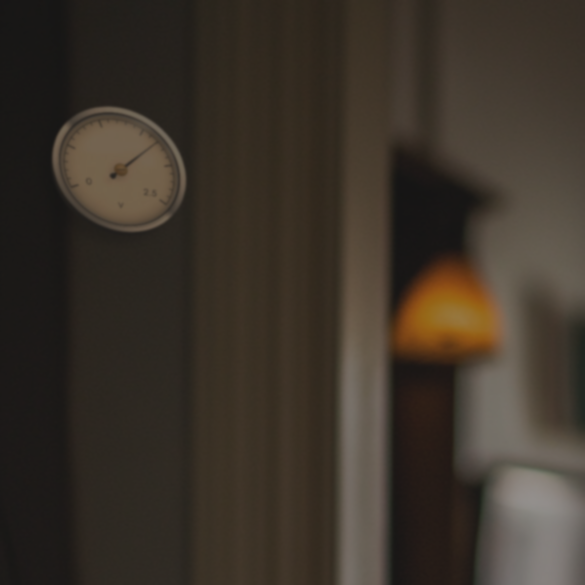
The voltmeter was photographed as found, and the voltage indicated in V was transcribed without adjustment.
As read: 1.7 V
